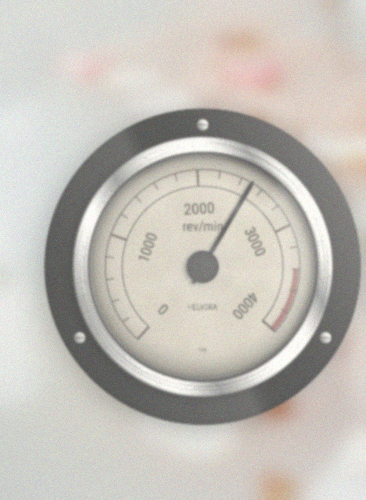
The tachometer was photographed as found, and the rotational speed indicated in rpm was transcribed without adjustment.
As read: 2500 rpm
